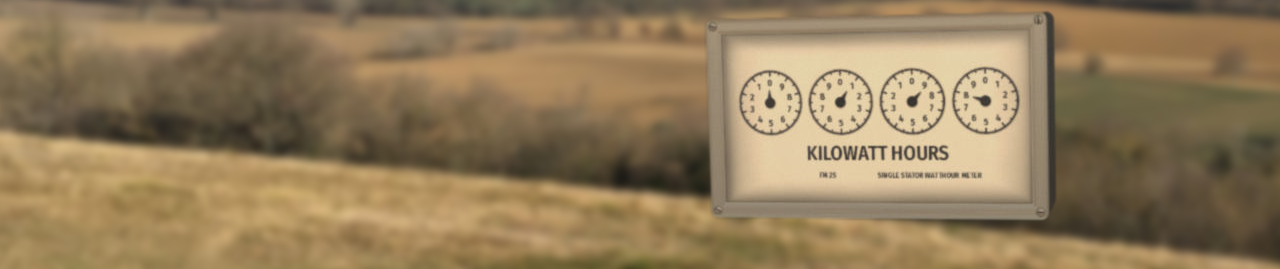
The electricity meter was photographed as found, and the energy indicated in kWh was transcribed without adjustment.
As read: 88 kWh
